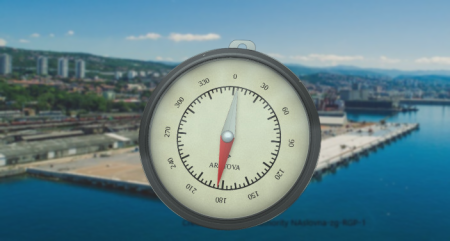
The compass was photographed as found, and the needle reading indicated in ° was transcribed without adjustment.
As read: 185 °
